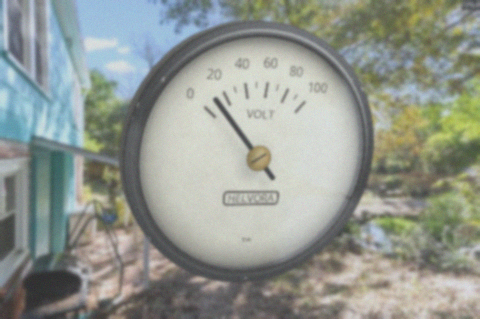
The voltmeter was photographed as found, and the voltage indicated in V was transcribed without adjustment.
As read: 10 V
